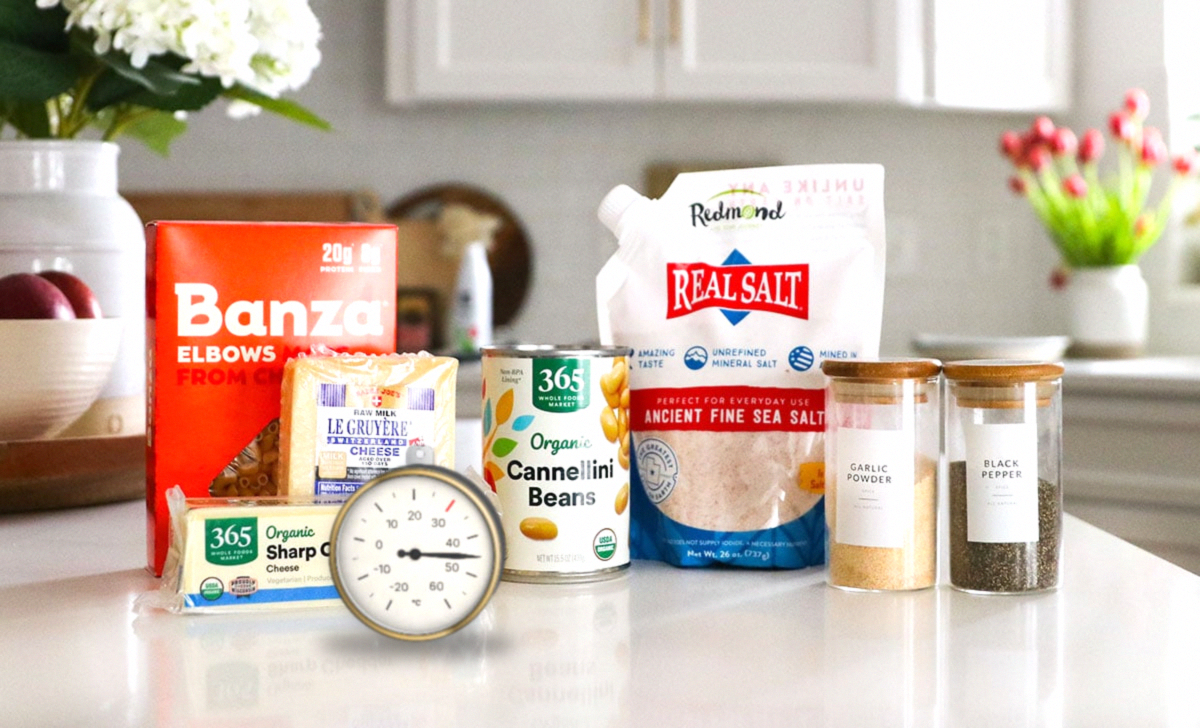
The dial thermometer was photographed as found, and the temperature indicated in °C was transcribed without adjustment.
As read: 45 °C
